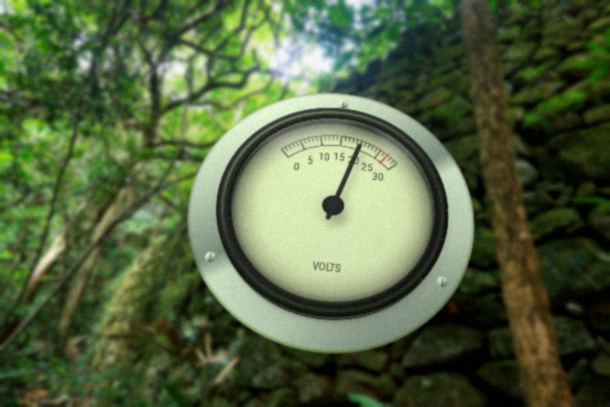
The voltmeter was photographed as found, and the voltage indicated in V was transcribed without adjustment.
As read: 20 V
